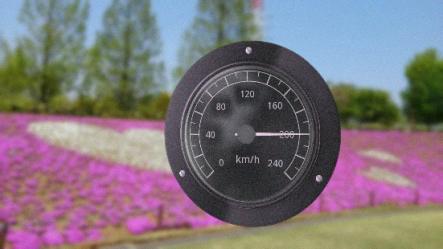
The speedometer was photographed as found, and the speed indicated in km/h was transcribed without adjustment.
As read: 200 km/h
